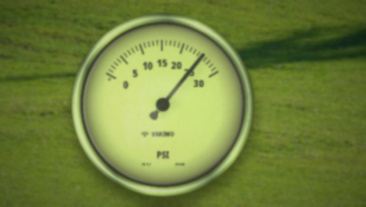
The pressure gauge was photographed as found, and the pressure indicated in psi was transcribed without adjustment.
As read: 25 psi
